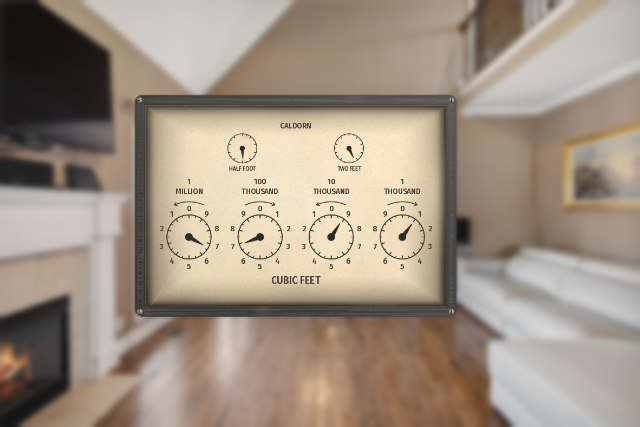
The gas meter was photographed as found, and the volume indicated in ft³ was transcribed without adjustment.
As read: 669100 ft³
